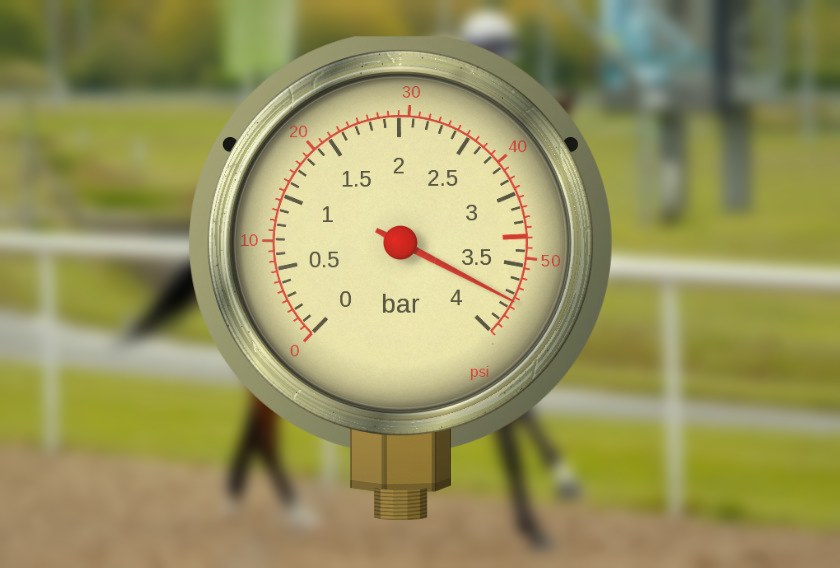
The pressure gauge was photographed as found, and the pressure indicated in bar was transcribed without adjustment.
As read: 3.75 bar
